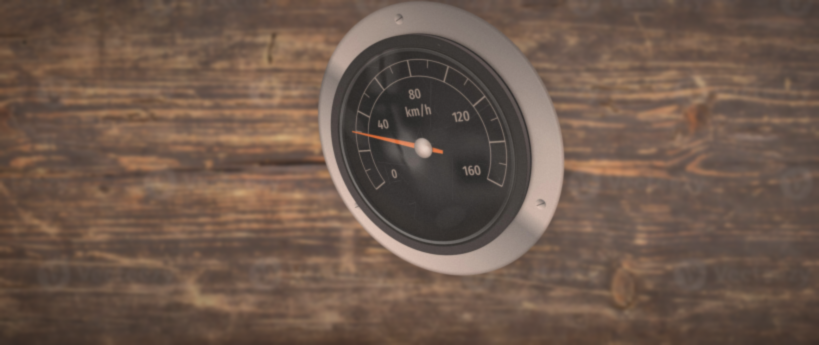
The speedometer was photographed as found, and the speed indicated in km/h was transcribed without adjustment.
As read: 30 km/h
